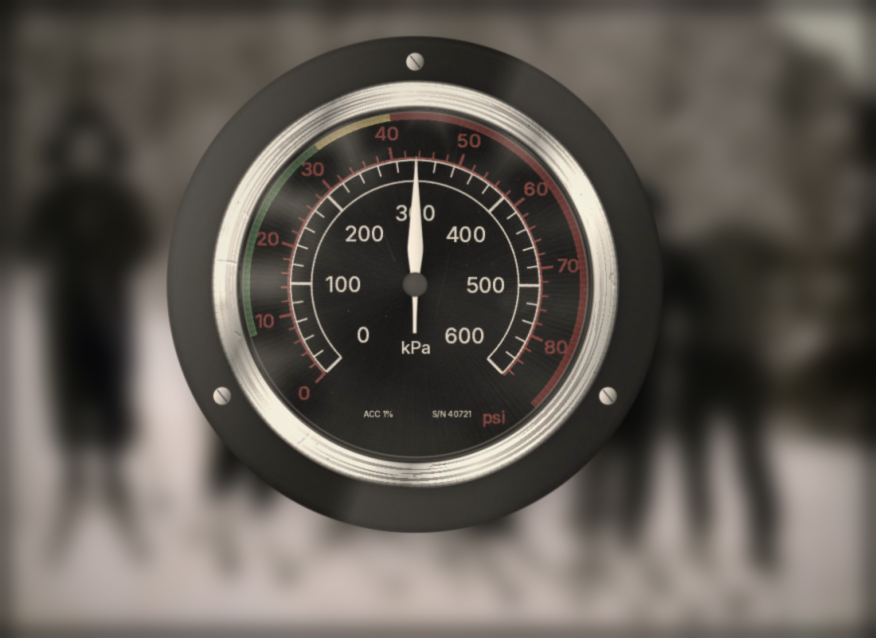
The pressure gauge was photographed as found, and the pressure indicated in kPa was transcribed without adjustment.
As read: 300 kPa
